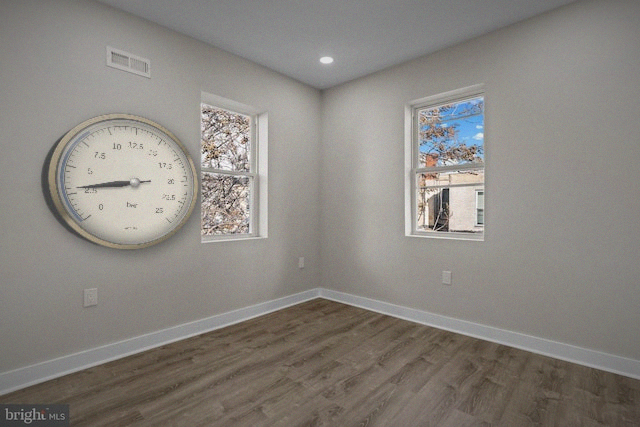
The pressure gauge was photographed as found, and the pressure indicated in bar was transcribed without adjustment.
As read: 3 bar
